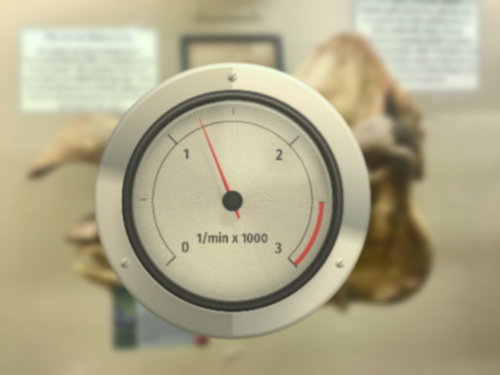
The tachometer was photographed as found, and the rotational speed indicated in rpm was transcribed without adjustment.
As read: 1250 rpm
